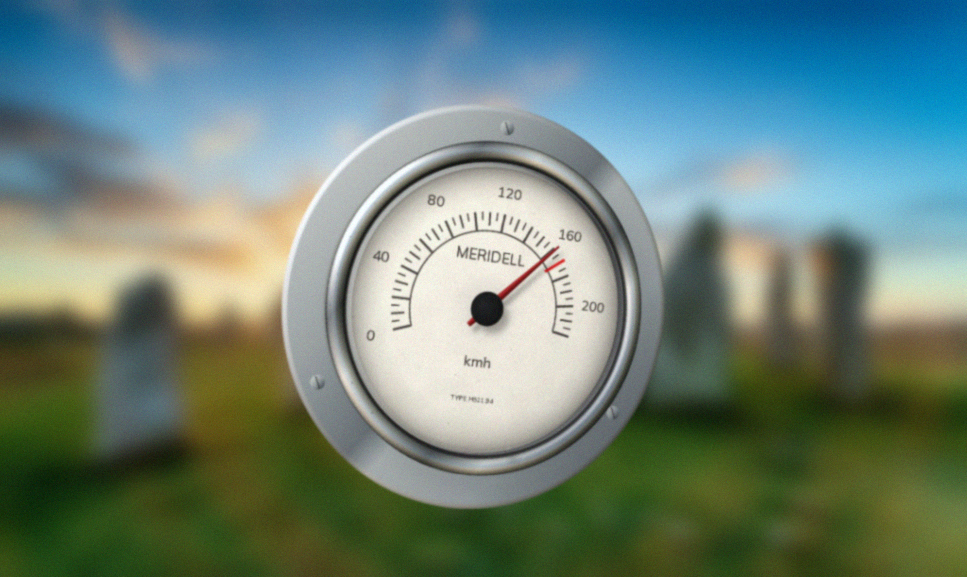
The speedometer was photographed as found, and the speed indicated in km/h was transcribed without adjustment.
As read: 160 km/h
